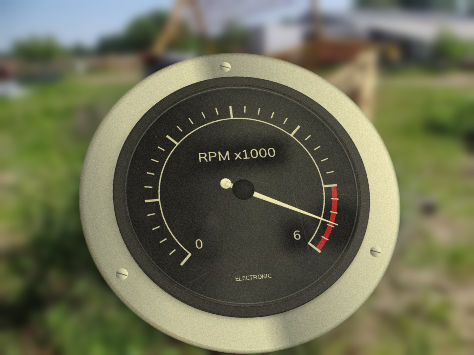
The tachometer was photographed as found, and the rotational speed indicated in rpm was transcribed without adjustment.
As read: 5600 rpm
